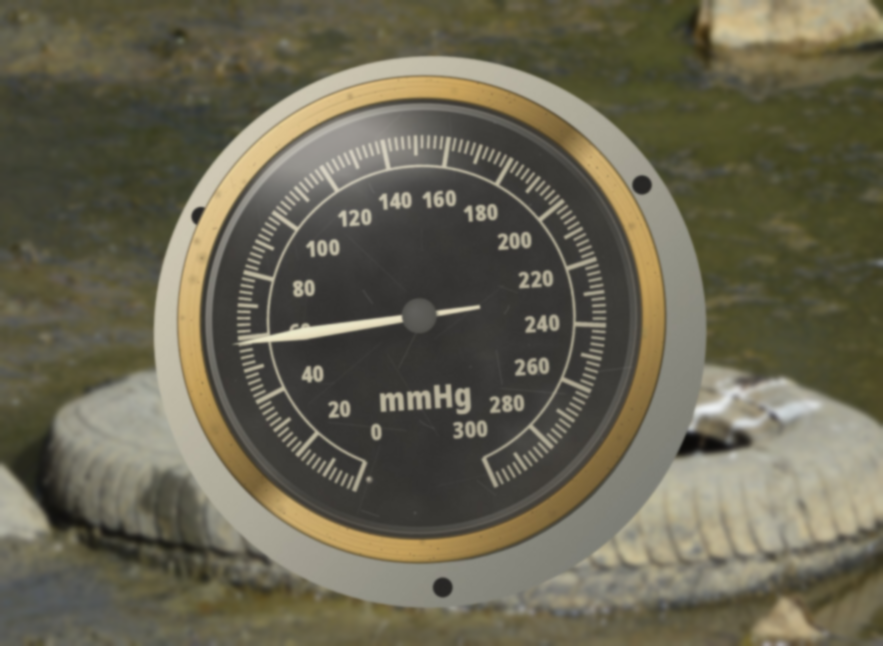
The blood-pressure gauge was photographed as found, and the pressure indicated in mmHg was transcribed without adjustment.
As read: 58 mmHg
